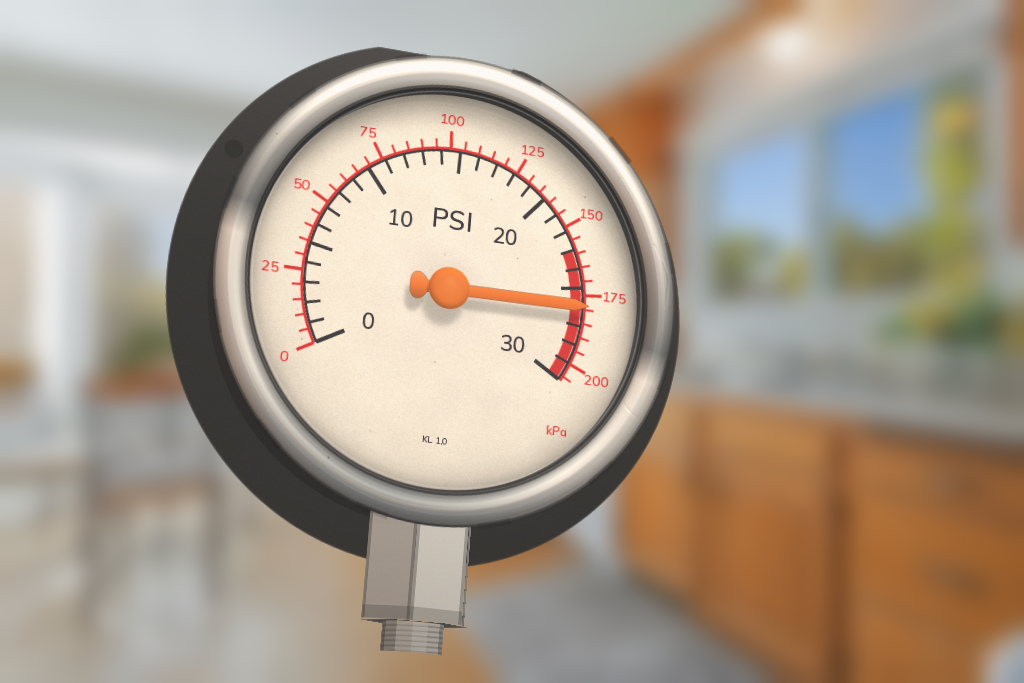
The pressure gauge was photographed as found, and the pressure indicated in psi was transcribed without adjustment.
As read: 26 psi
